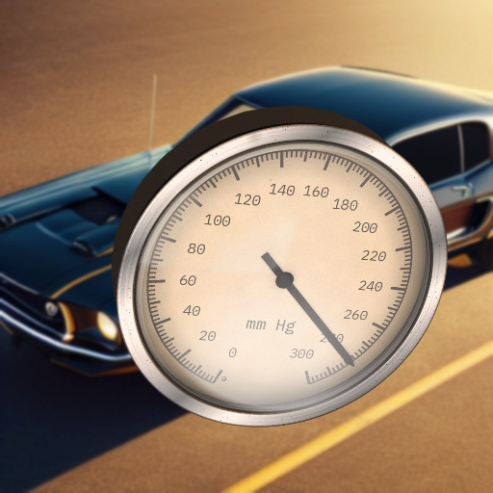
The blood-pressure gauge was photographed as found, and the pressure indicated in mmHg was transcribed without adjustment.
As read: 280 mmHg
